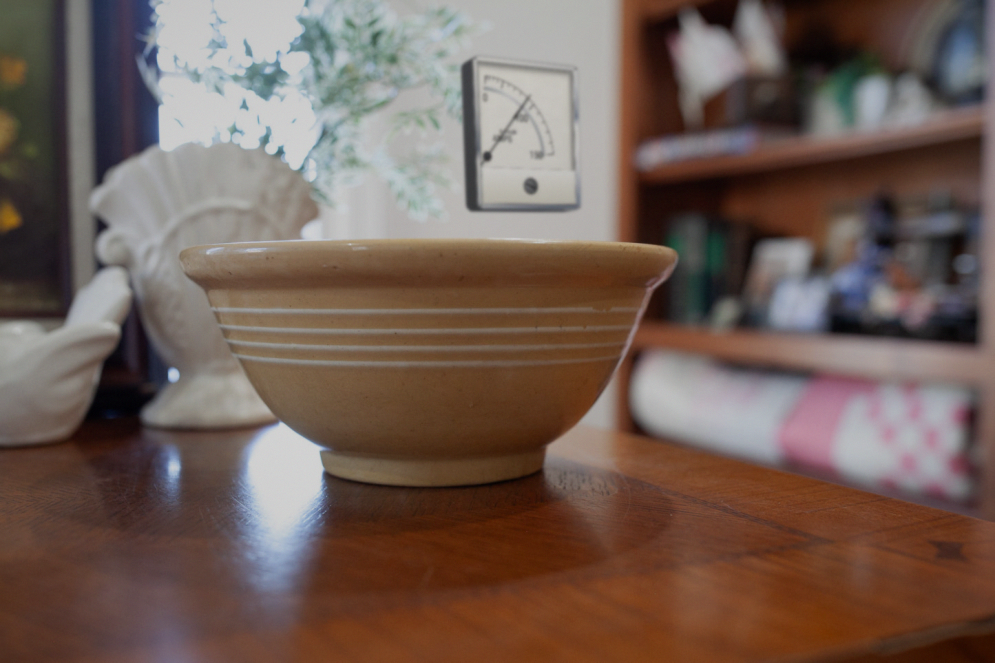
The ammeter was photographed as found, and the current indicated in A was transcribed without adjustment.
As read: 90 A
